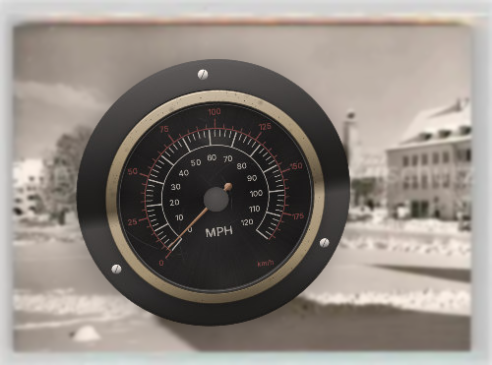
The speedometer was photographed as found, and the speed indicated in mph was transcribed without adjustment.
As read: 2 mph
